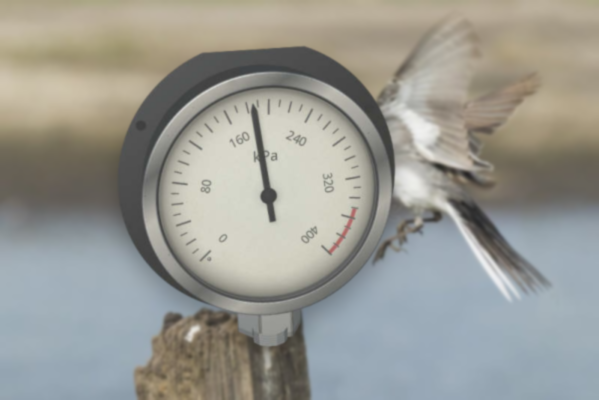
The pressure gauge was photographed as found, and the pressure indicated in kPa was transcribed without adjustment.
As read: 185 kPa
